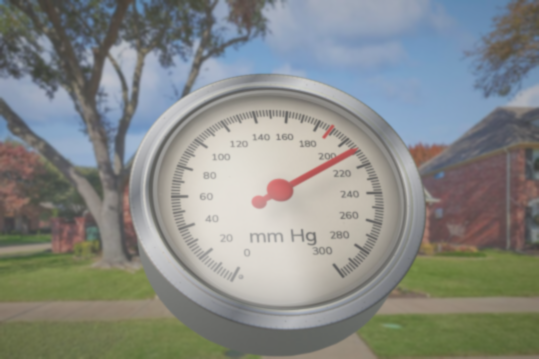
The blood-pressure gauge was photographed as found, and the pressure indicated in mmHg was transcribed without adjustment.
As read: 210 mmHg
